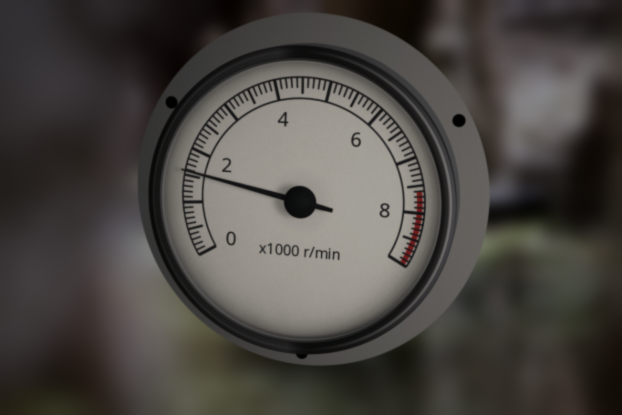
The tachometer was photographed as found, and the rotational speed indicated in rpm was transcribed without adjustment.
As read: 1600 rpm
